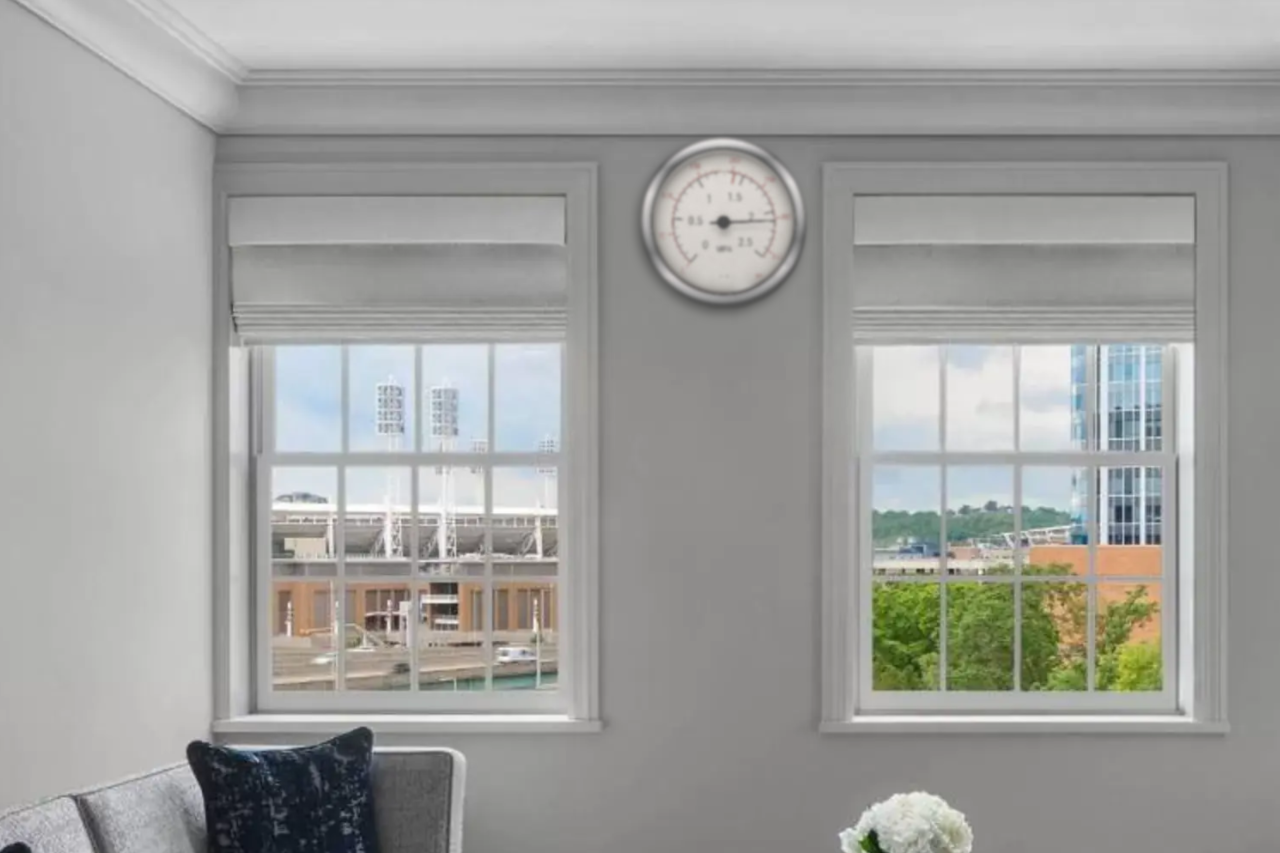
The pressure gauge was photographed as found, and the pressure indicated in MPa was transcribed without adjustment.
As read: 2.1 MPa
